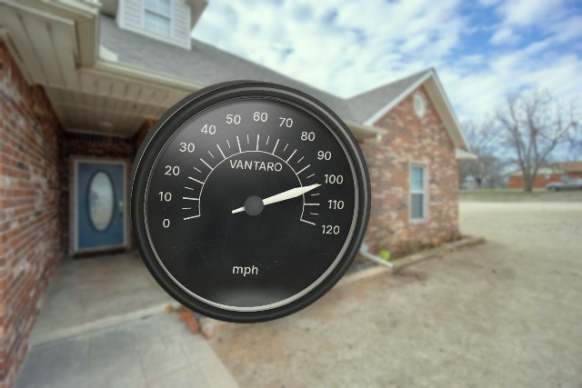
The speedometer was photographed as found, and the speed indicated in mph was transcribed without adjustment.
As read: 100 mph
